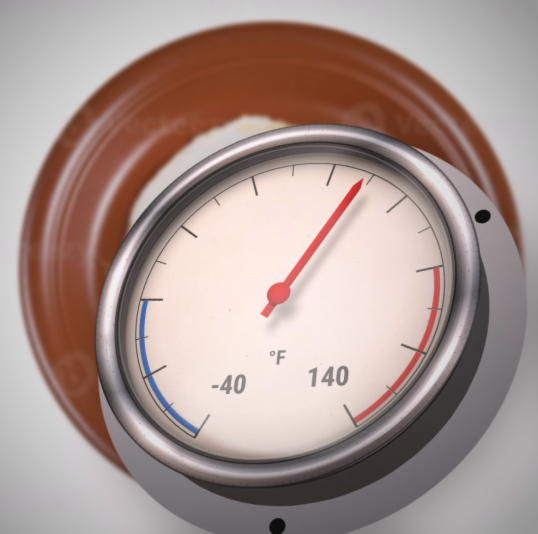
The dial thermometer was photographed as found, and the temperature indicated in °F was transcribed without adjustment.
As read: 70 °F
